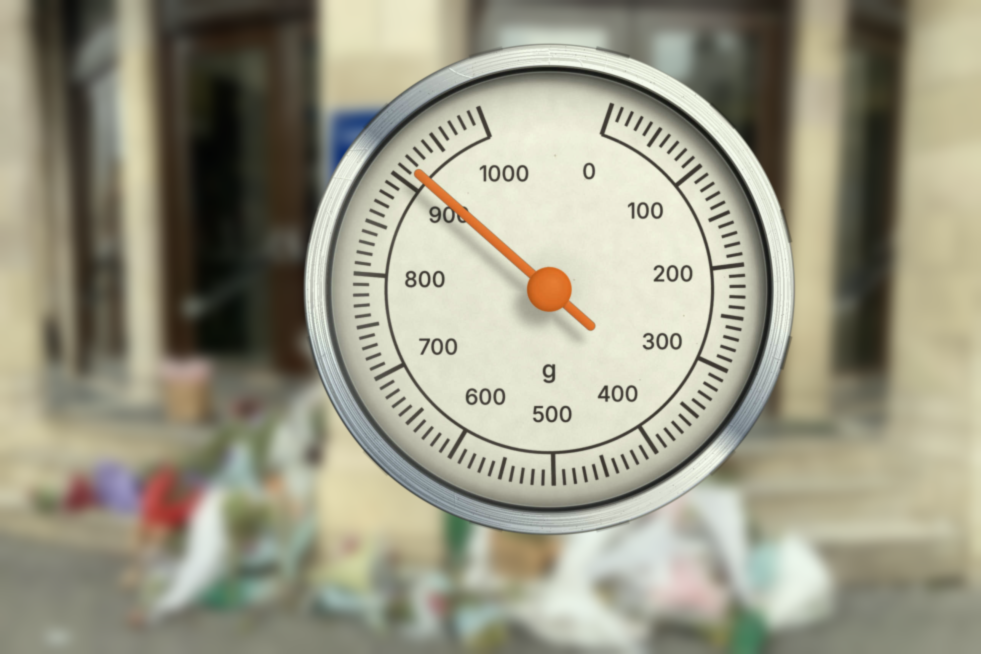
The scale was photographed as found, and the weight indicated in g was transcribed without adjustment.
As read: 915 g
